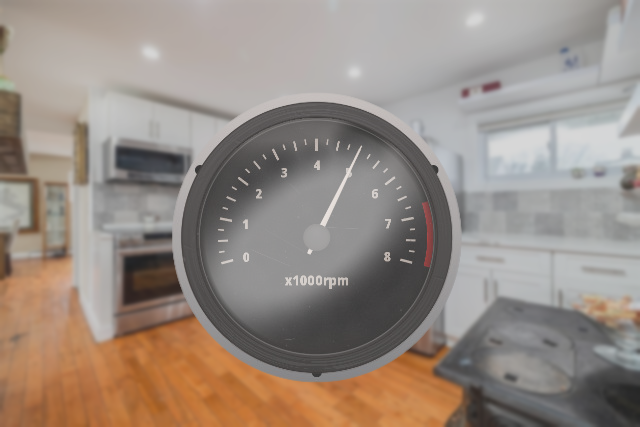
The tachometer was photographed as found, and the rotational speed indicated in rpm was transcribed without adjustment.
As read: 5000 rpm
